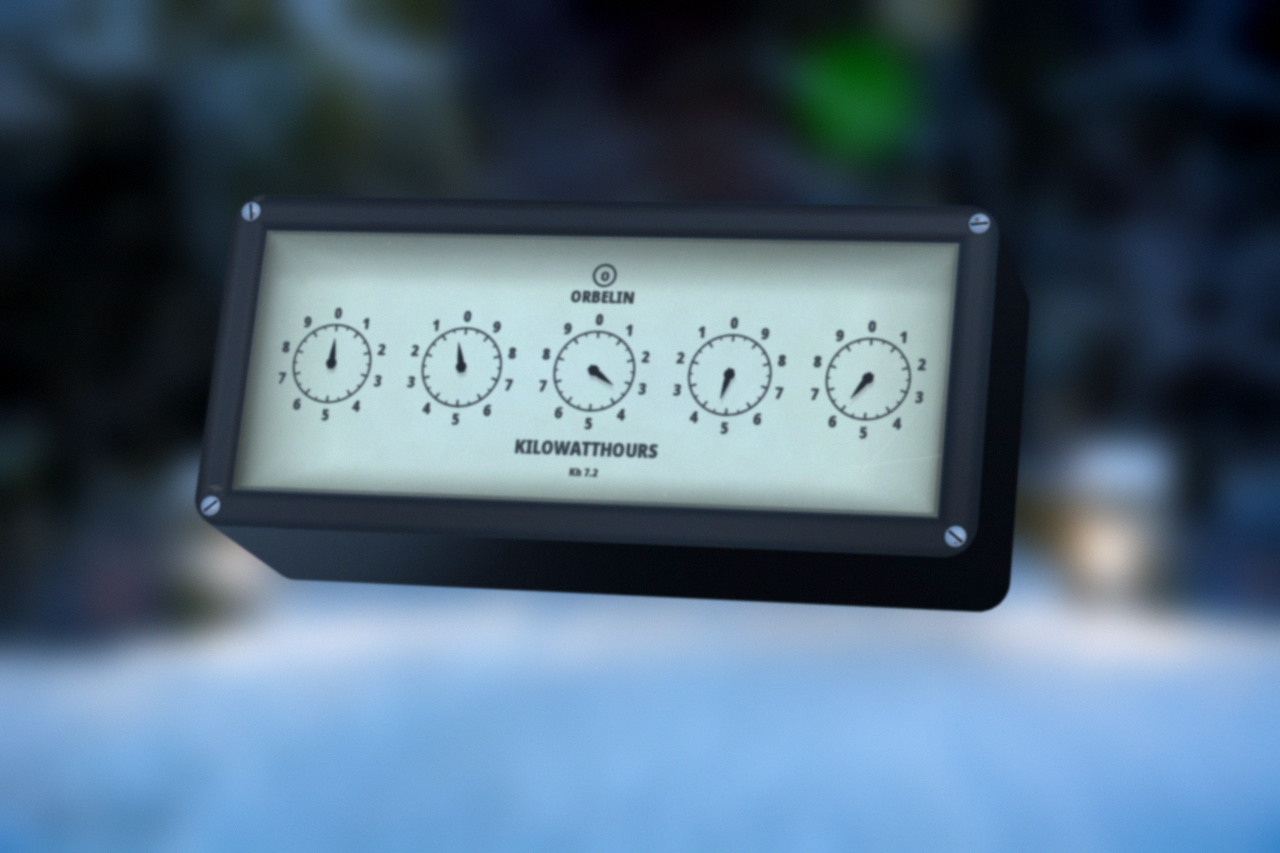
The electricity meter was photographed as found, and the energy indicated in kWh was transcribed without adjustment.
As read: 346 kWh
